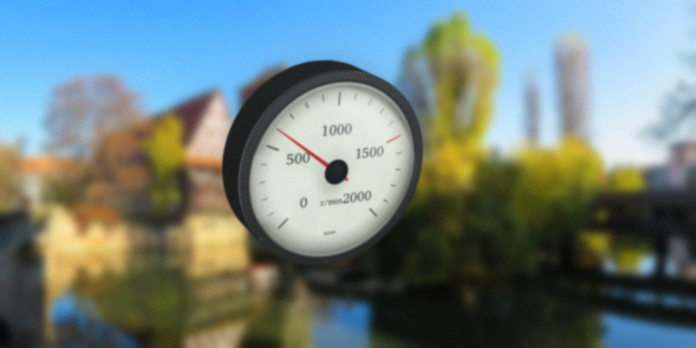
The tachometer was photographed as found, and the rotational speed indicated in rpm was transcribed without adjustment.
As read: 600 rpm
